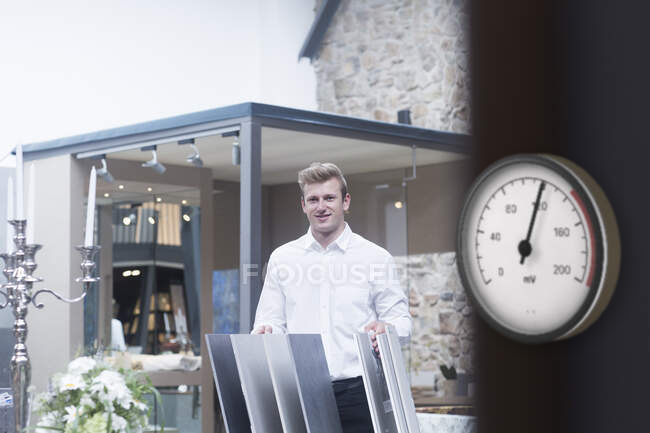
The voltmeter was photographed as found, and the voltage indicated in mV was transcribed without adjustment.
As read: 120 mV
